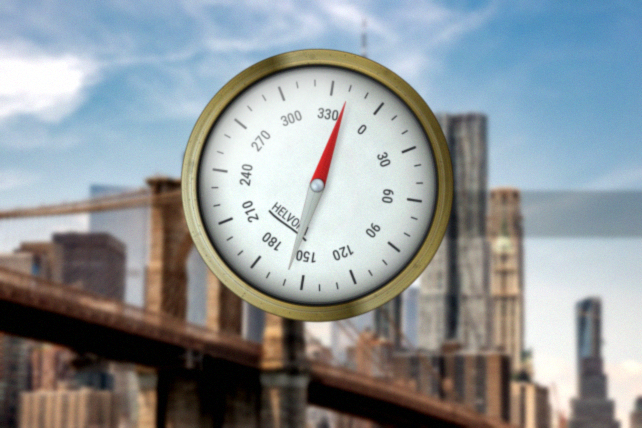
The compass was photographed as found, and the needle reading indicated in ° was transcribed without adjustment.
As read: 340 °
